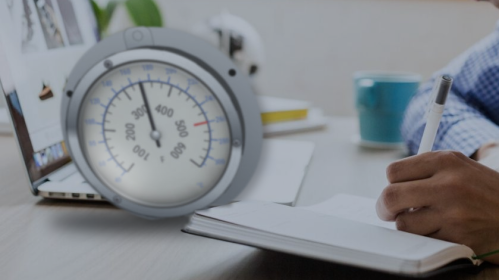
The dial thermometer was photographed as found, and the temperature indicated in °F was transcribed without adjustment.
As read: 340 °F
